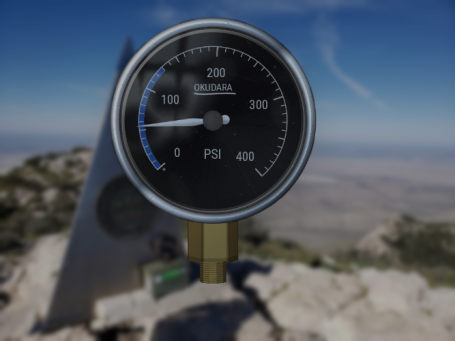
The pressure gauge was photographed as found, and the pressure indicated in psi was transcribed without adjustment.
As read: 55 psi
